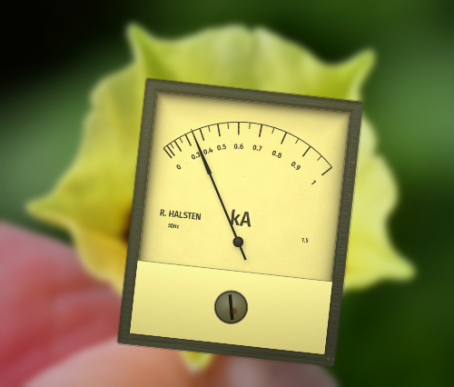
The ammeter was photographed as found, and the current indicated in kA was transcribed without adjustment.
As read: 0.35 kA
